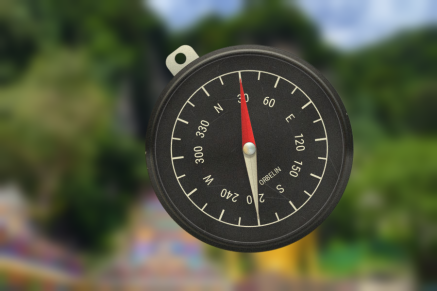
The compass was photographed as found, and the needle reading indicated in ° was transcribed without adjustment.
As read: 30 °
